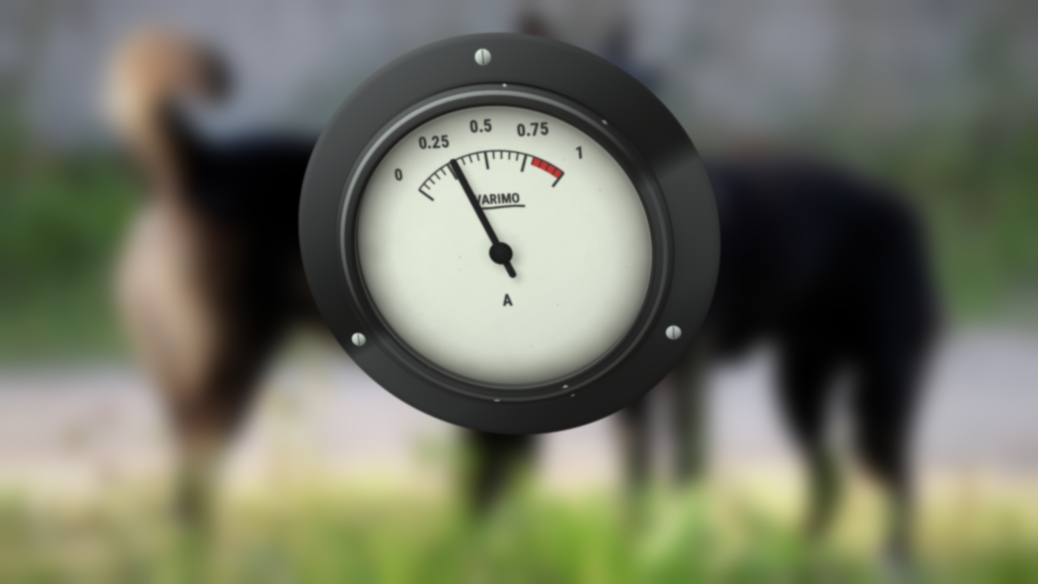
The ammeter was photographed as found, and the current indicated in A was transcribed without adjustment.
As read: 0.3 A
